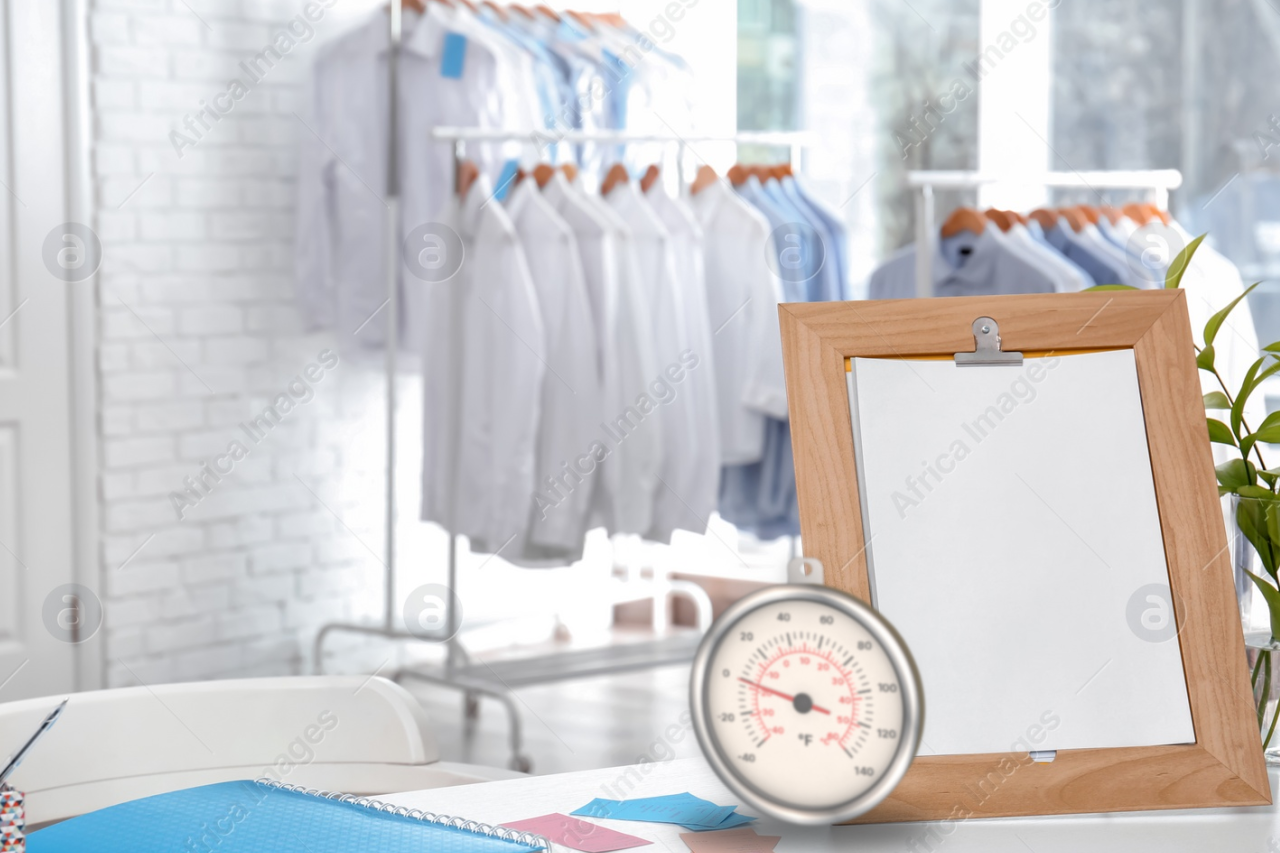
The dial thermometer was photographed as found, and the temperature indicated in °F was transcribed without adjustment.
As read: 0 °F
